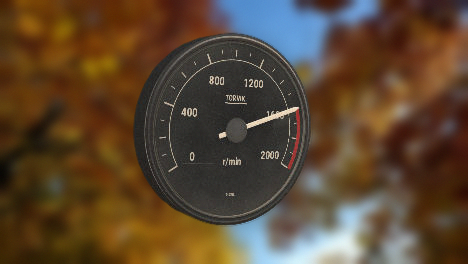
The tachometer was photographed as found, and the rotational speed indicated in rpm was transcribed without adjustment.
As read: 1600 rpm
